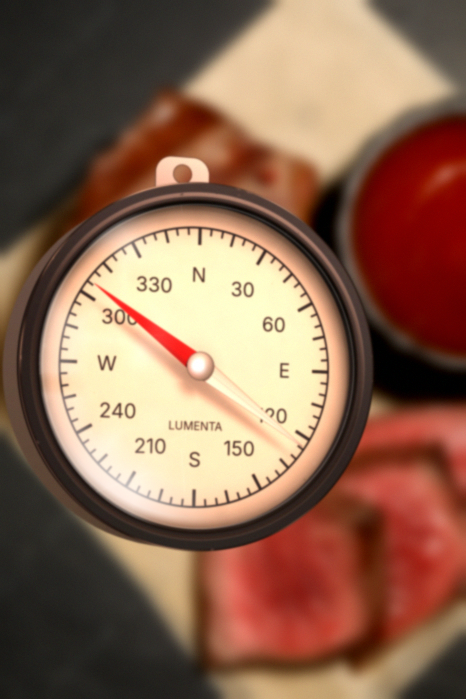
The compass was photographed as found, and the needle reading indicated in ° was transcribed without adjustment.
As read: 305 °
